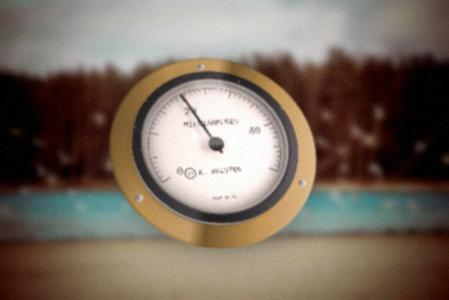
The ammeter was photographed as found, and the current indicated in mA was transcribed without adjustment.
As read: 20 mA
